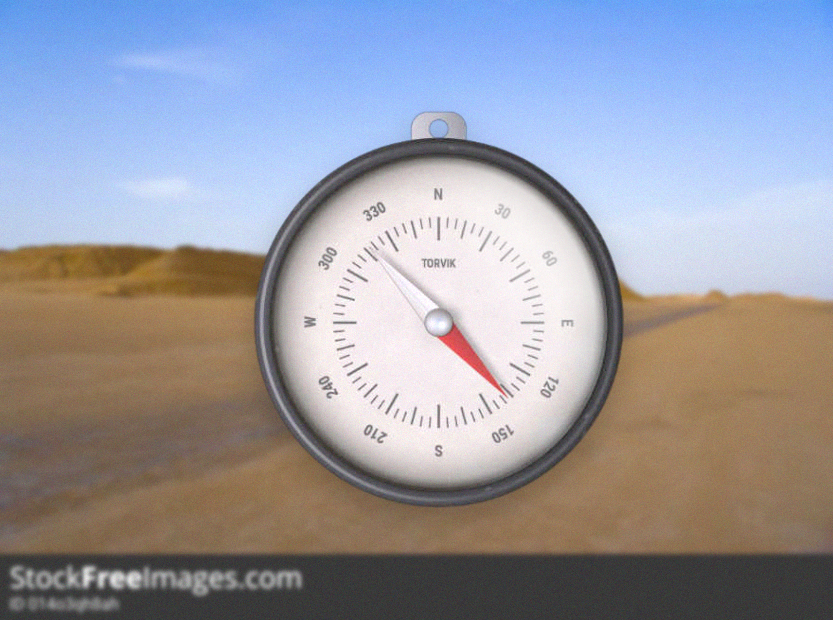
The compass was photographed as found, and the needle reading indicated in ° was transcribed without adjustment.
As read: 137.5 °
